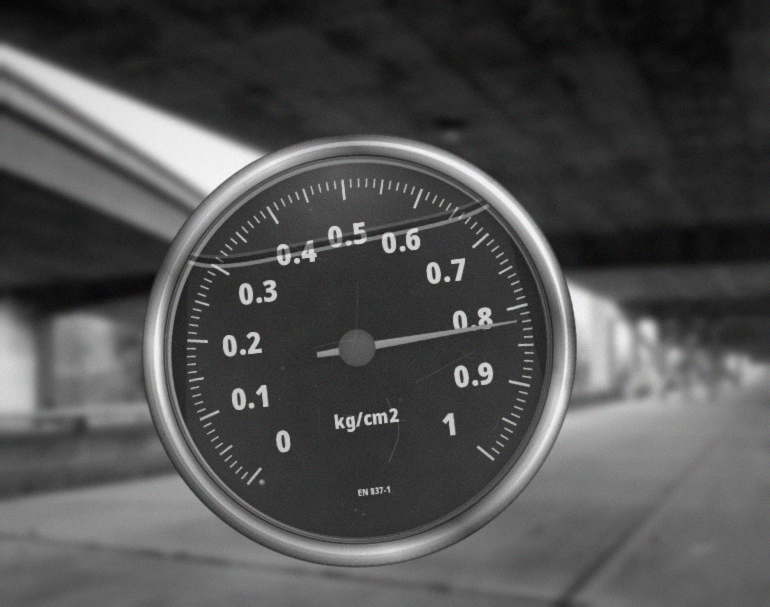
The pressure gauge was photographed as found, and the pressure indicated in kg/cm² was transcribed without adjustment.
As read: 0.82 kg/cm²
